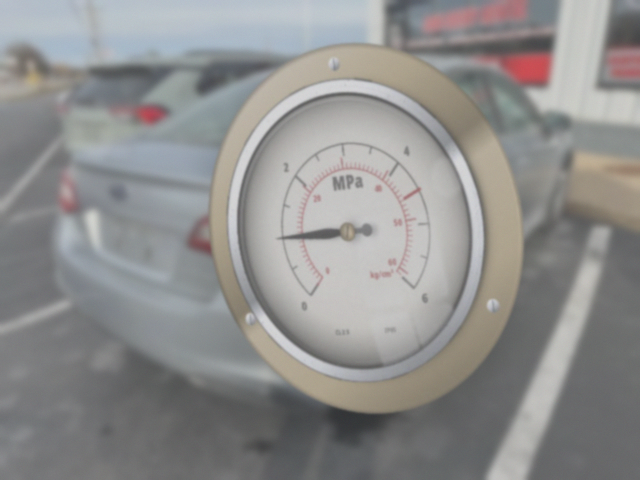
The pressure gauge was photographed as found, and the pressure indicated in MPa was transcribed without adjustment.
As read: 1 MPa
